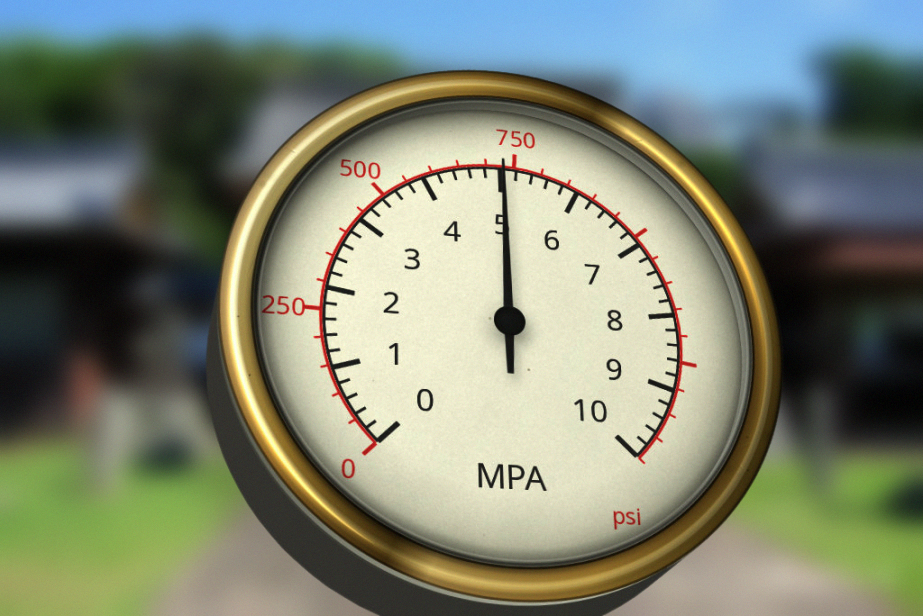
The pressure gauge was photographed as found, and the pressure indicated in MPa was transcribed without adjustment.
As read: 5 MPa
